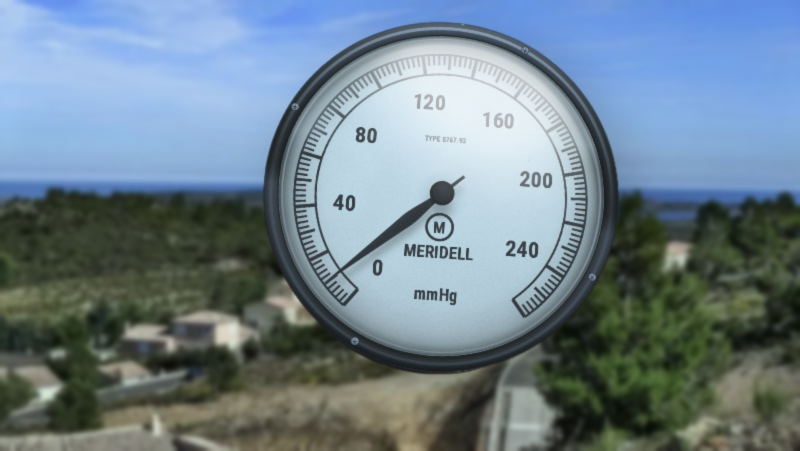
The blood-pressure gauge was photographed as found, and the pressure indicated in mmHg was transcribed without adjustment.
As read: 10 mmHg
